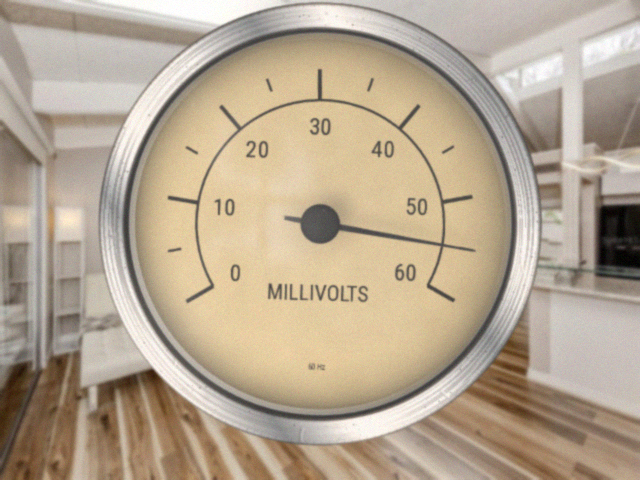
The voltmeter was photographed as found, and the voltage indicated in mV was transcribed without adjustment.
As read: 55 mV
